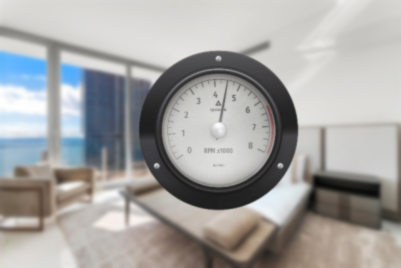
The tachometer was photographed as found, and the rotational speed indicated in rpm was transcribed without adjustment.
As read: 4500 rpm
